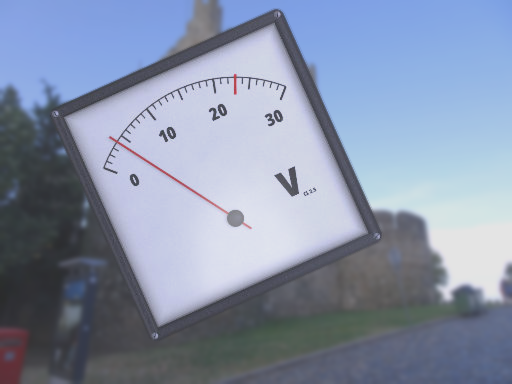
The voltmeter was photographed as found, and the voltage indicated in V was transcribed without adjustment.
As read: 4 V
